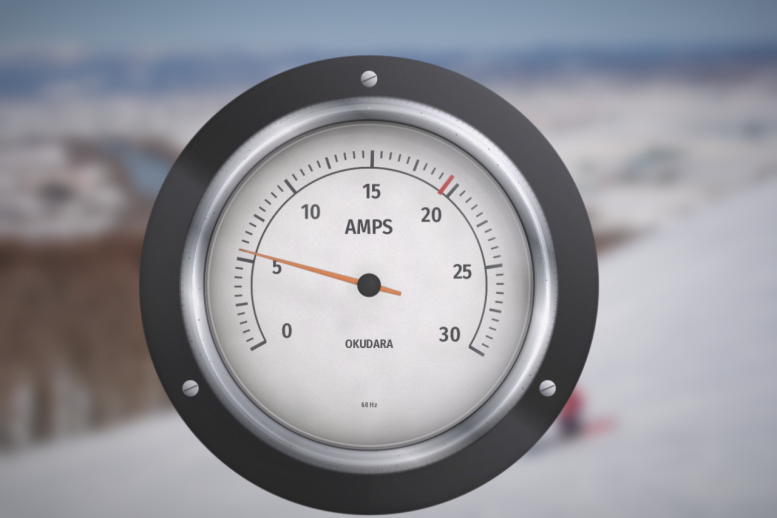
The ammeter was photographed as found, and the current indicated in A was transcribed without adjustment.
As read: 5.5 A
